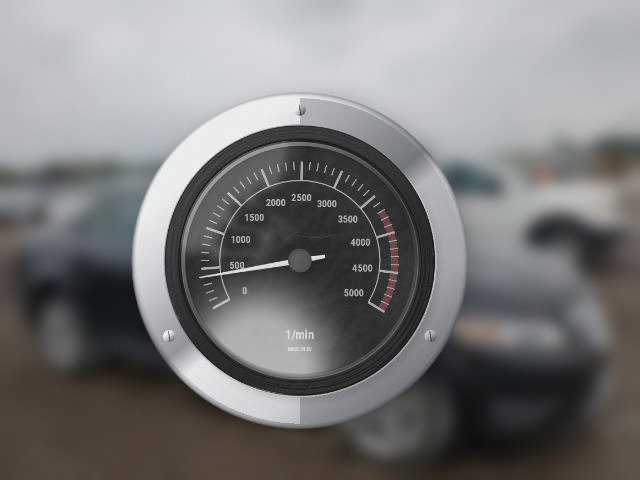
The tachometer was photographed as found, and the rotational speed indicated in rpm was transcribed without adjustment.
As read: 400 rpm
